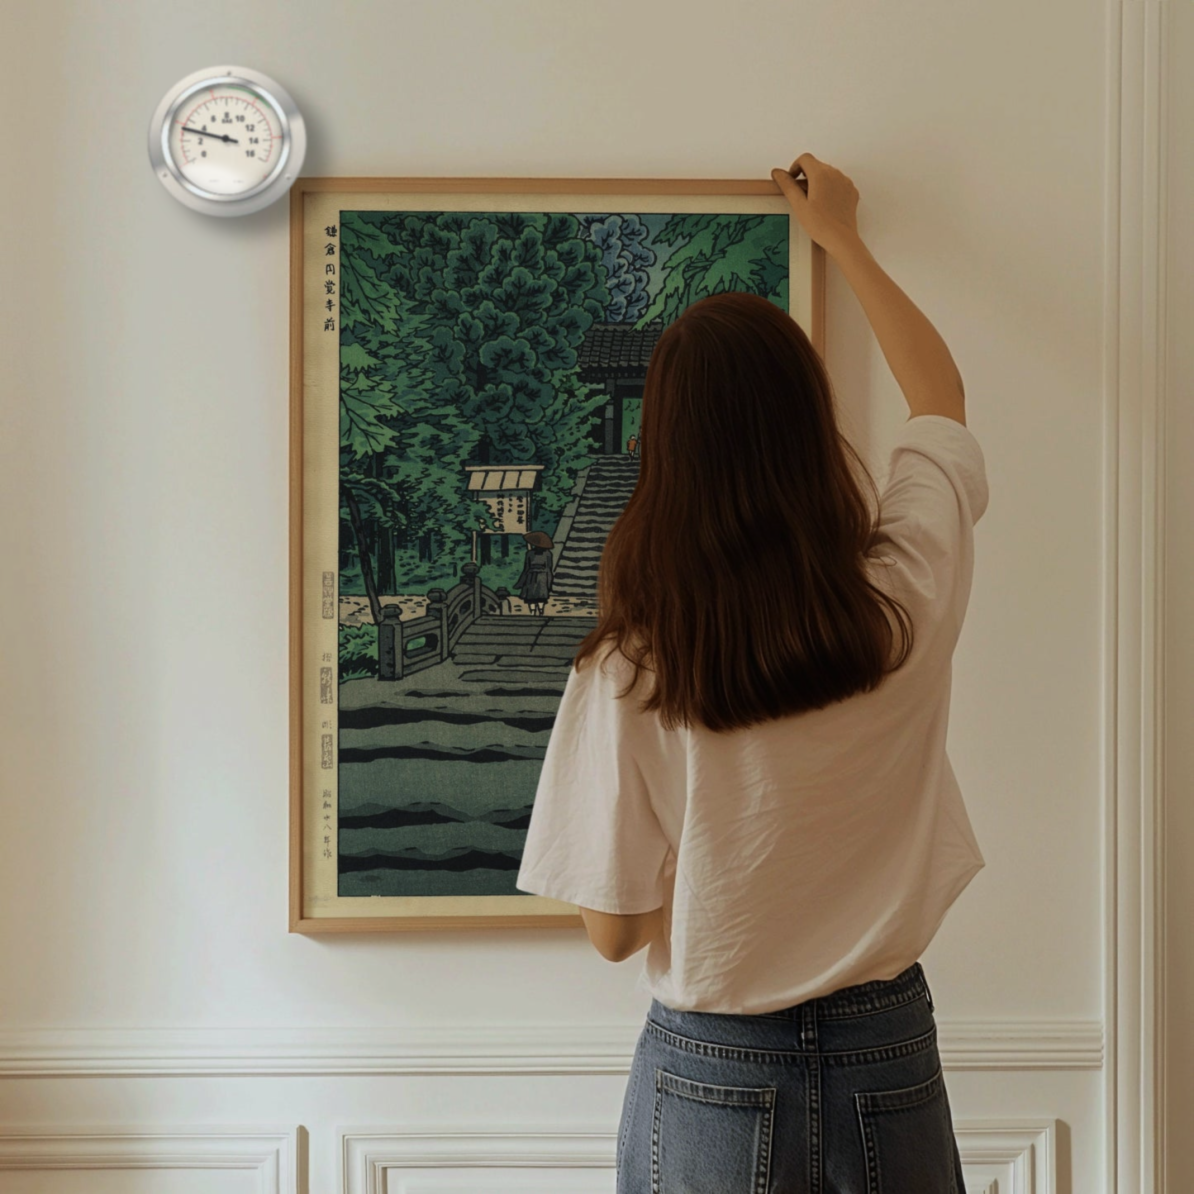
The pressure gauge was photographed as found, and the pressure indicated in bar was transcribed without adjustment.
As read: 3 bar
